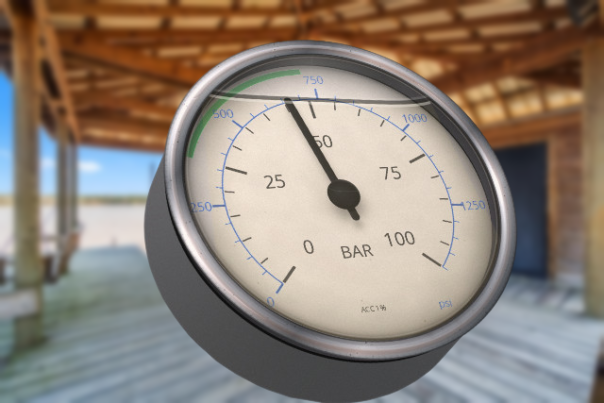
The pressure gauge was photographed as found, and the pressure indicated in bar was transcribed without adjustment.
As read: 45 bar
